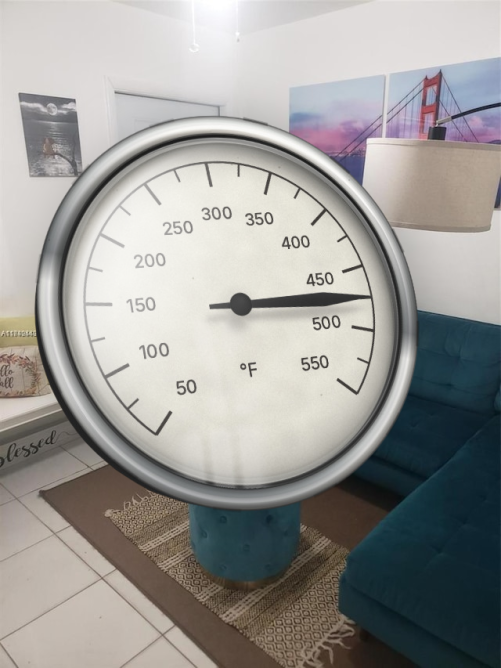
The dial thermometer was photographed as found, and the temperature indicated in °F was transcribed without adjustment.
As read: 475 °F
